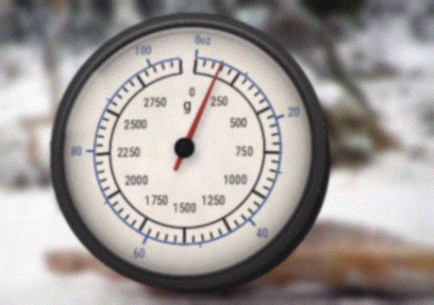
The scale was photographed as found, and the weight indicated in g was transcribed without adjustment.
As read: 150 g
